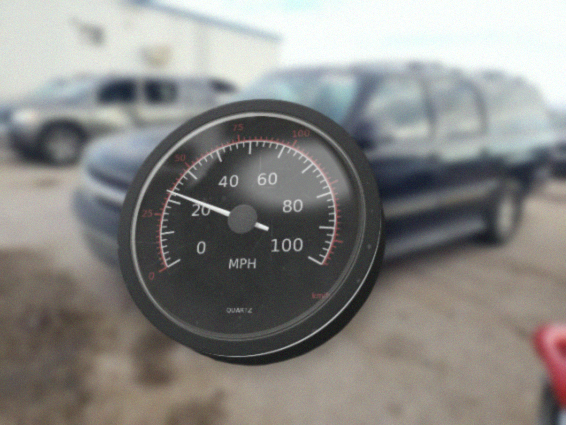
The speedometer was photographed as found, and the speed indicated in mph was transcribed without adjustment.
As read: 22 mph
